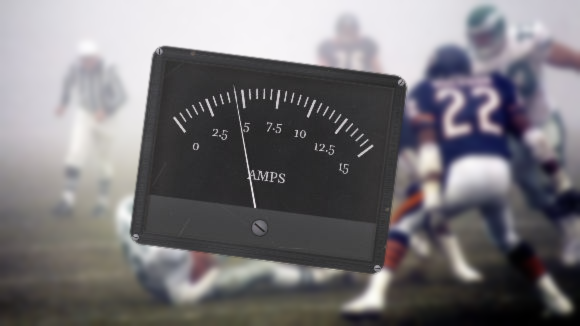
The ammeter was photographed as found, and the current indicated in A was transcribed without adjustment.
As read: 4.5 A
